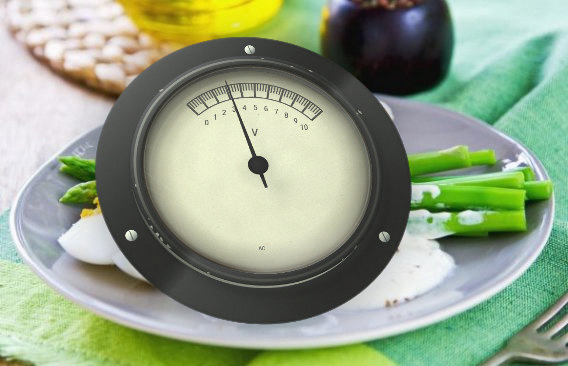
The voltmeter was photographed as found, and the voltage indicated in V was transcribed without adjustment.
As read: 3 V
